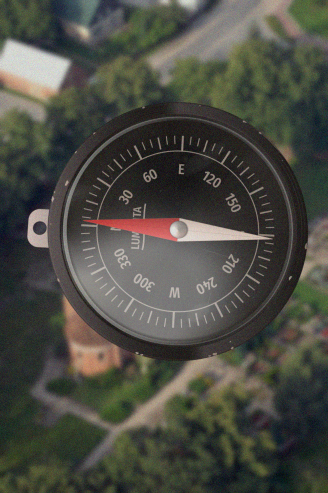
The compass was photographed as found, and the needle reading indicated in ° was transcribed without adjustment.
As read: 2.5 °
